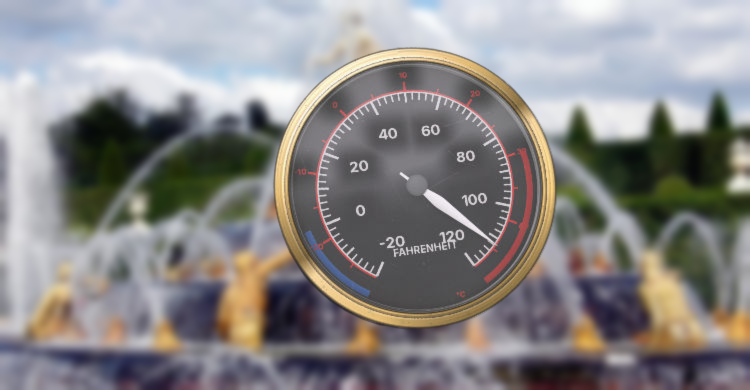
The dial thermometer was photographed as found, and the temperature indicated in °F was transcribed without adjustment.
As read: 112 °F
